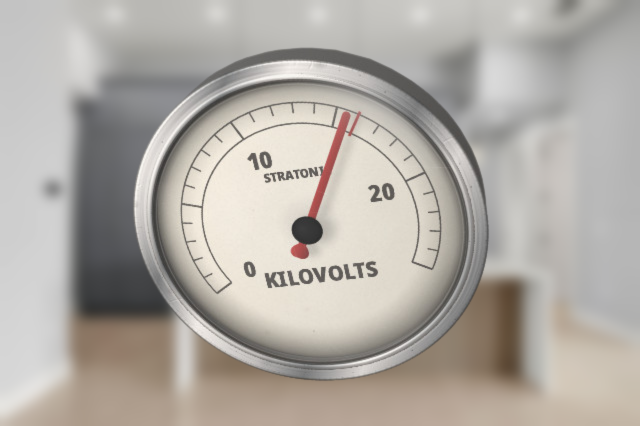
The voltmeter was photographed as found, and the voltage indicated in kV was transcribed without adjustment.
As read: 15.5 kV
